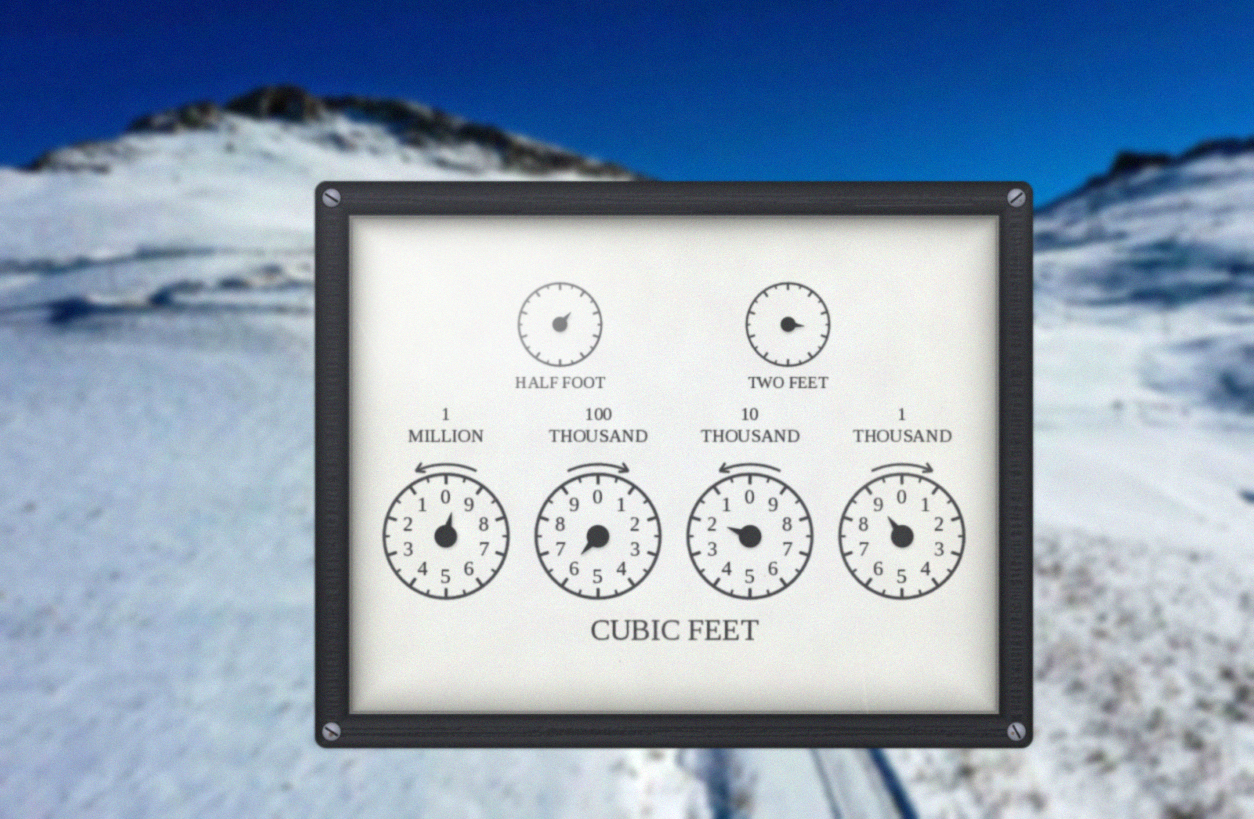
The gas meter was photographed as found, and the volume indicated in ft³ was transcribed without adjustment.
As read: 961900 ft³
